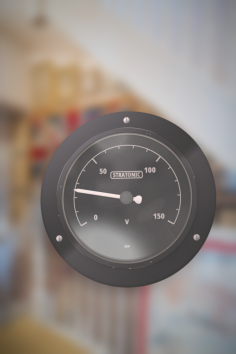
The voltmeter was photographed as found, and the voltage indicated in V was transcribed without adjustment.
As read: 25 V
